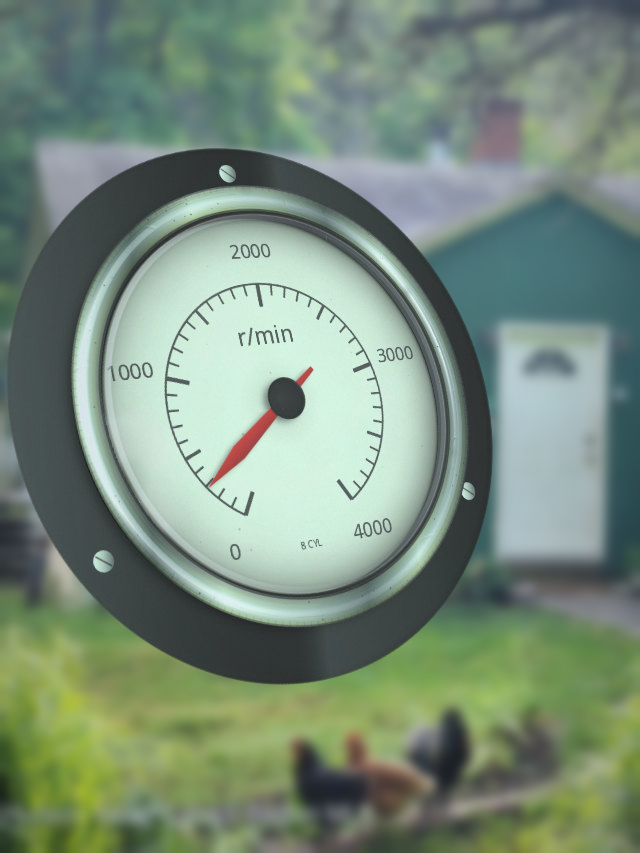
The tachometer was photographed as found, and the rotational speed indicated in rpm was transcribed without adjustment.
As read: 300 rpm
